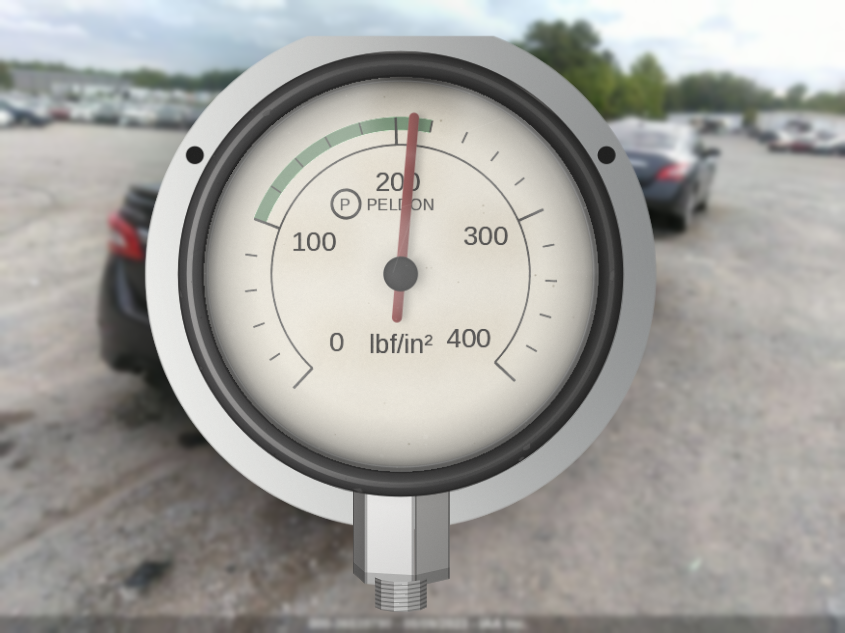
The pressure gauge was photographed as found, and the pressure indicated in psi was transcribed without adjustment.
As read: 210 psi
